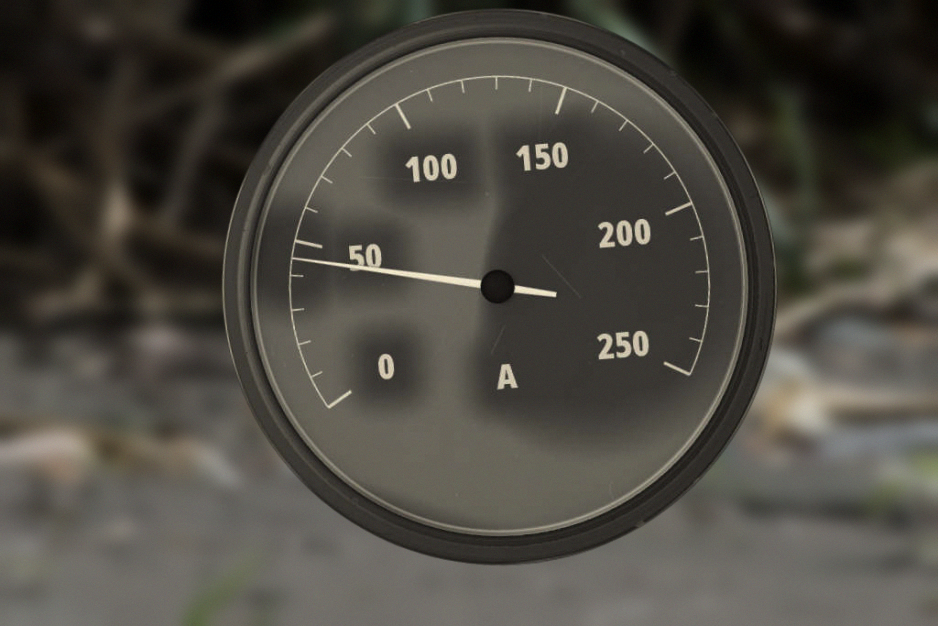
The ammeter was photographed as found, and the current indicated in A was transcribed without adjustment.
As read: 45 A
